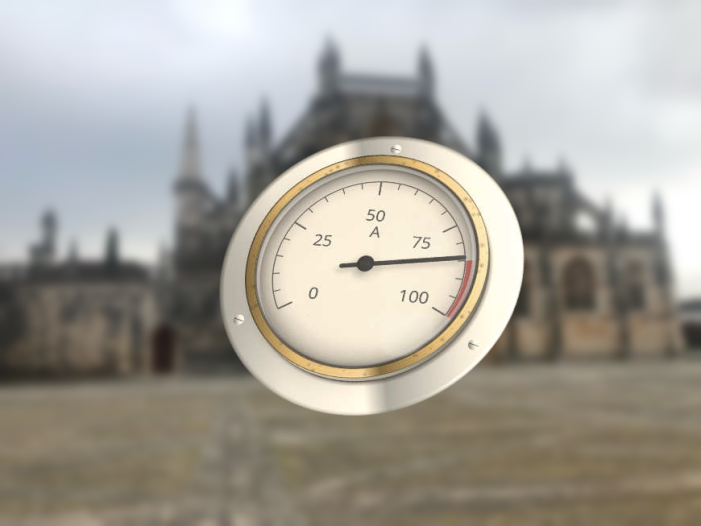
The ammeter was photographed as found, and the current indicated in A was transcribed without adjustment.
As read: 85 A
